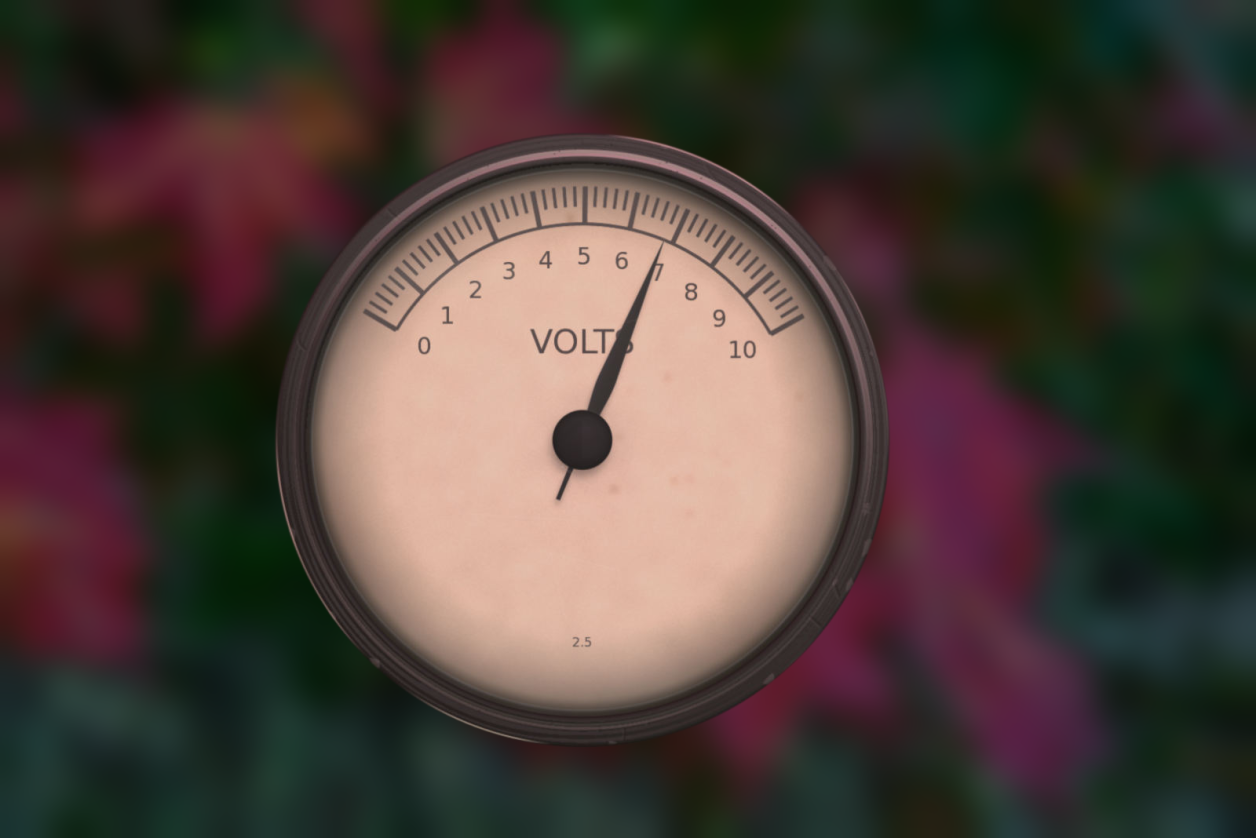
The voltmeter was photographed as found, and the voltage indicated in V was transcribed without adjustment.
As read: 6.8 V
